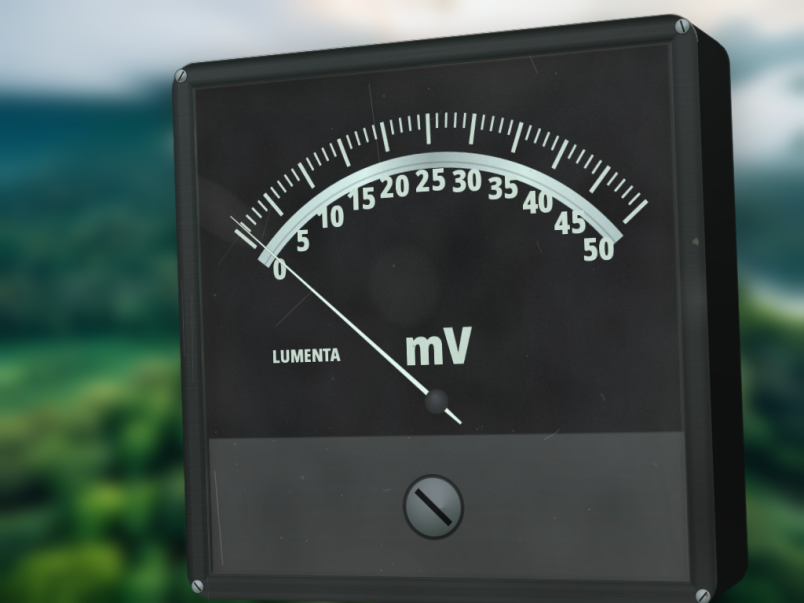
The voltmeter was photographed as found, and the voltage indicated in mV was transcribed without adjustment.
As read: 1 mV
